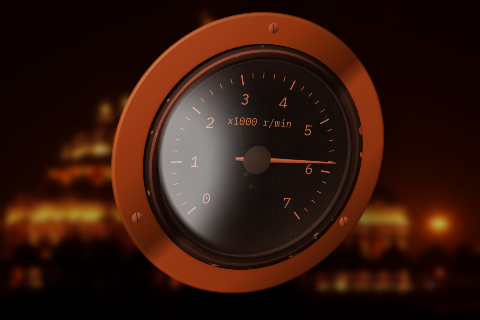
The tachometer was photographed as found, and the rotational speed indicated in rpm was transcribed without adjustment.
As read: 5800 rpm
